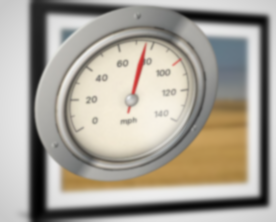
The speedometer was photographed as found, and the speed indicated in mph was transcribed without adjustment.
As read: 75 mph
